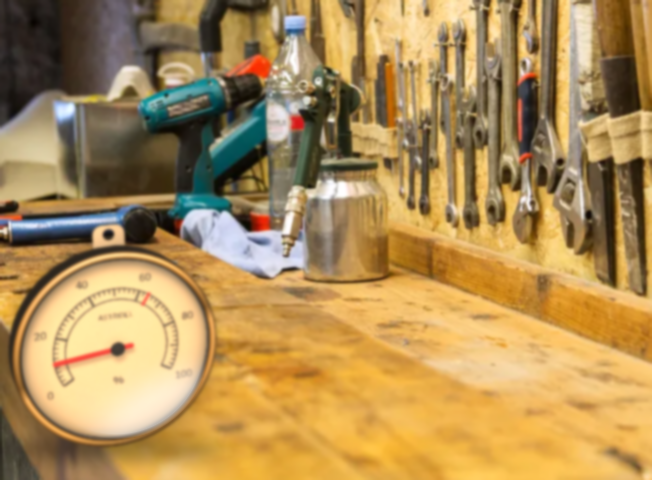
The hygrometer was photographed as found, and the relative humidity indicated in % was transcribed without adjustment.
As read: 10 %
